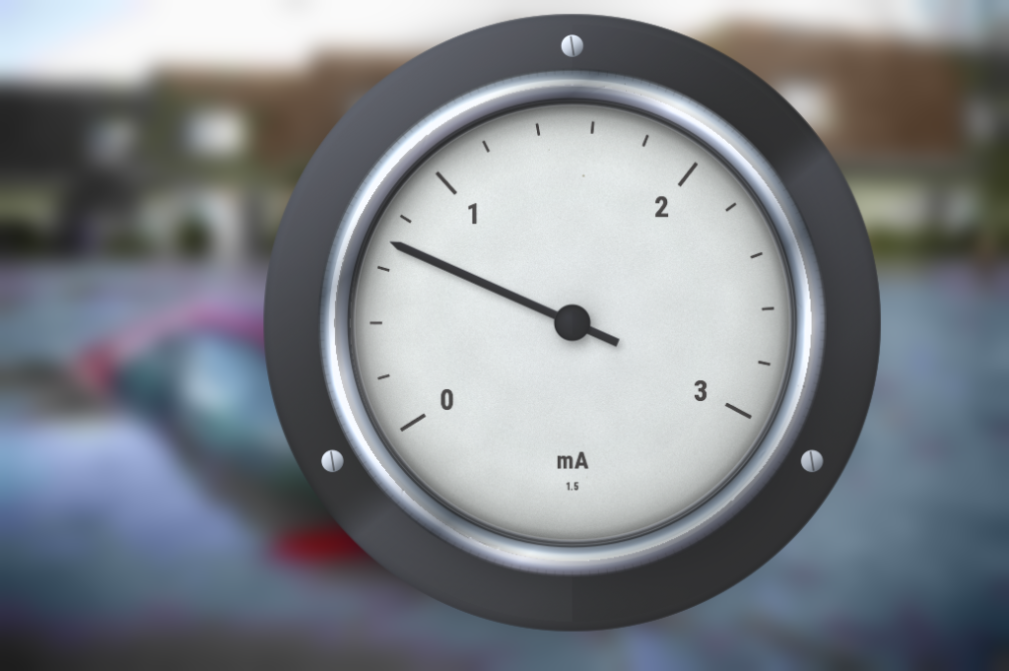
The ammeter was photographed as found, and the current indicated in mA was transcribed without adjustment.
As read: 0.7 mA
